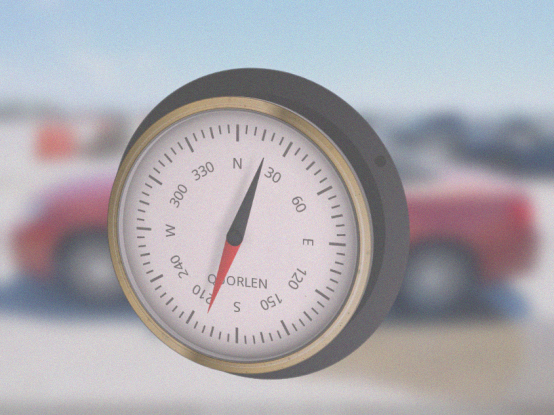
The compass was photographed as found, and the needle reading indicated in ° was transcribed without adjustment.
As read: 200 °
